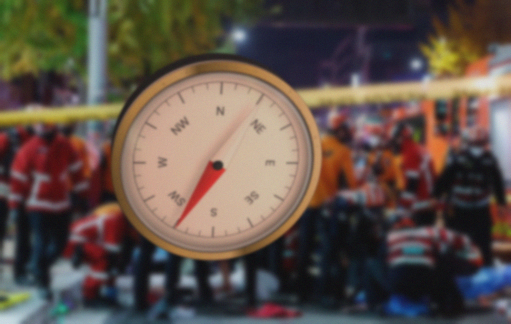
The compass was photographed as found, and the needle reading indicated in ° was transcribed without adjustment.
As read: 210 °
